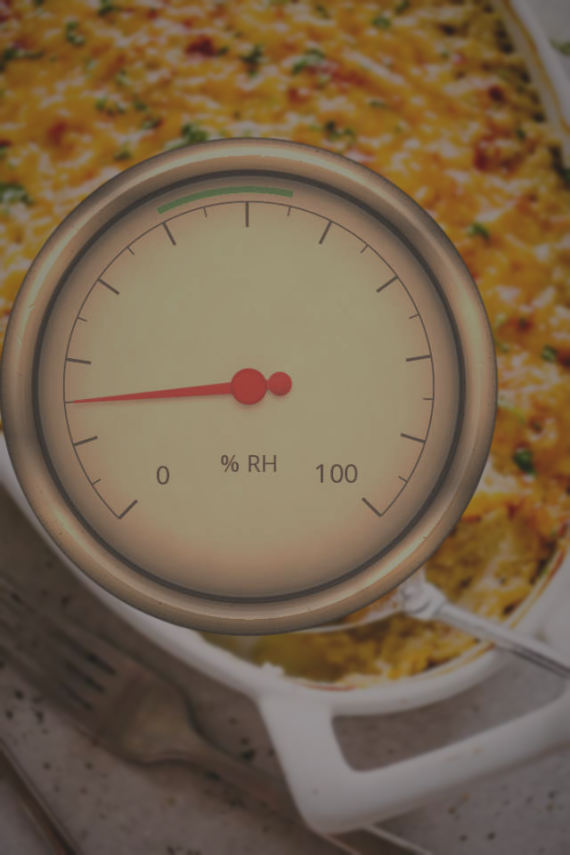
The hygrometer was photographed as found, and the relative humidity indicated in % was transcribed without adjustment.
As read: 15 %
